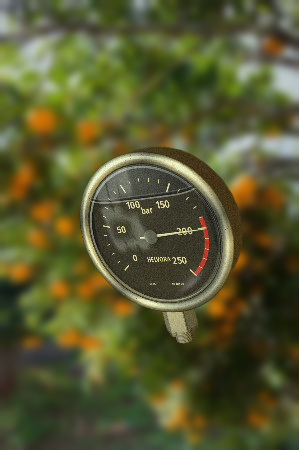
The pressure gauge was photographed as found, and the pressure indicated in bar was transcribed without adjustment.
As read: 200 bar
